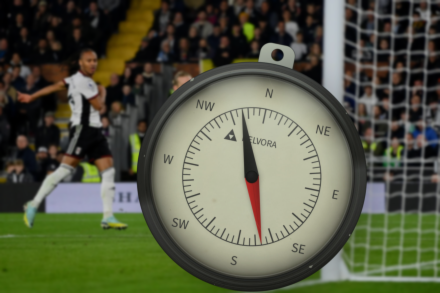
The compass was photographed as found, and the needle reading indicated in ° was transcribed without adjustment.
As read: 160 °
